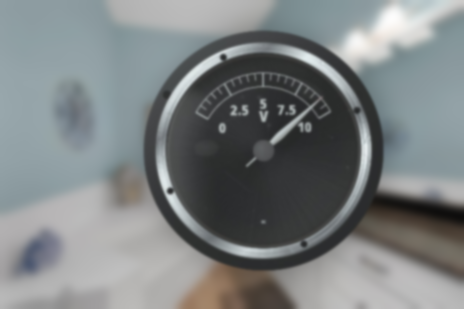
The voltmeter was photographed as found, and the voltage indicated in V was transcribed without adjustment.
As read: 9 V
